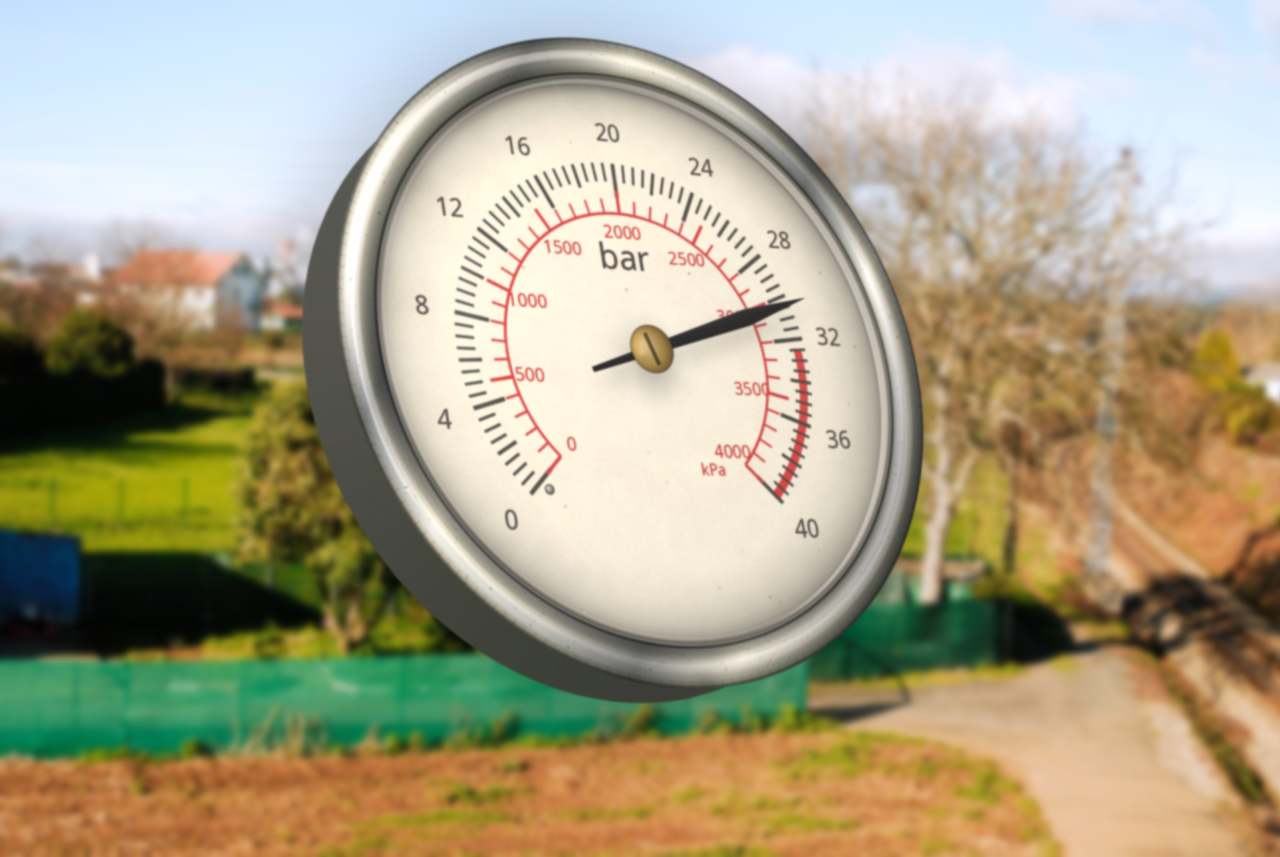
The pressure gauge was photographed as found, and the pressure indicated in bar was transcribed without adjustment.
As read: 30.5 bar
